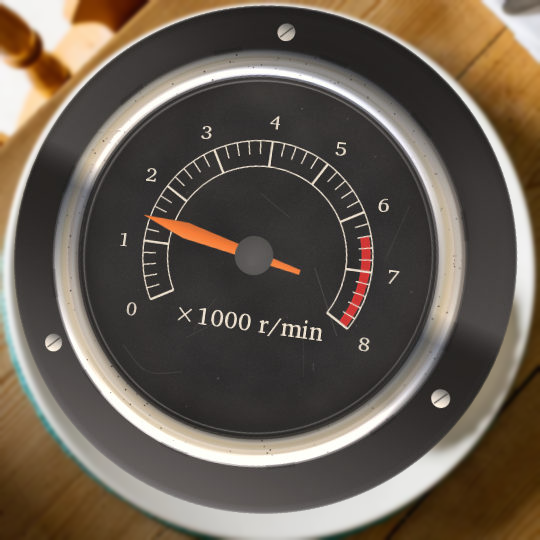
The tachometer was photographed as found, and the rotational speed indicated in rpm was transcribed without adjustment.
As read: 1400 rpm
